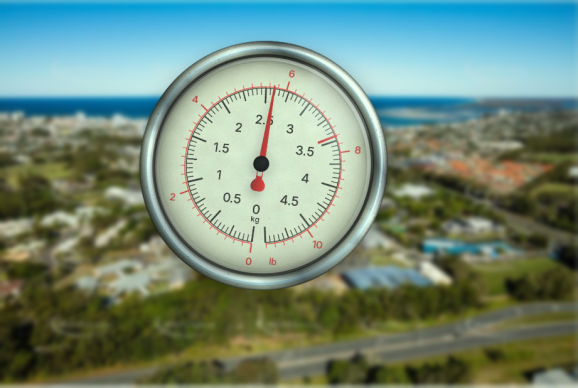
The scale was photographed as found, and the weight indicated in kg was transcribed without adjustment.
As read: 2.6 kg
